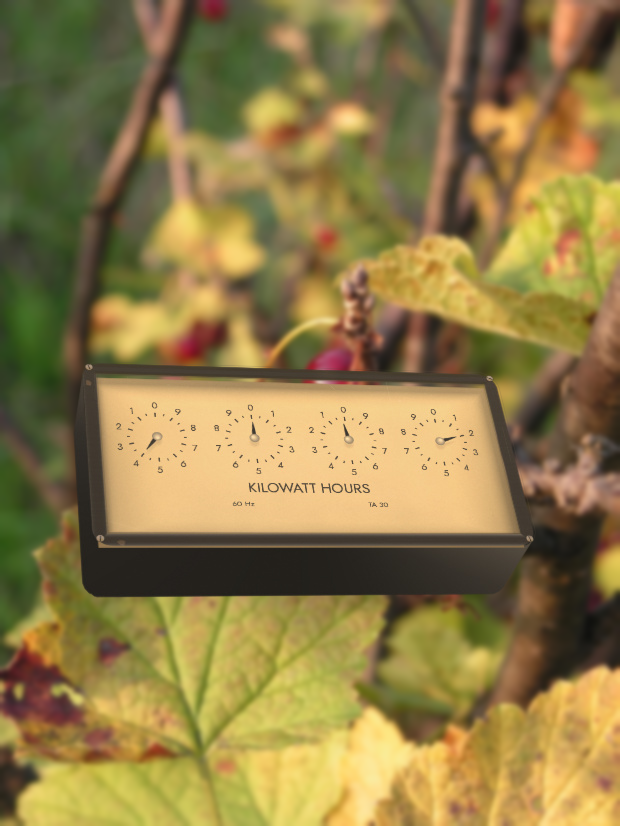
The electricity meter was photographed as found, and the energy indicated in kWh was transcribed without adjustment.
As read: 4002 kWh
